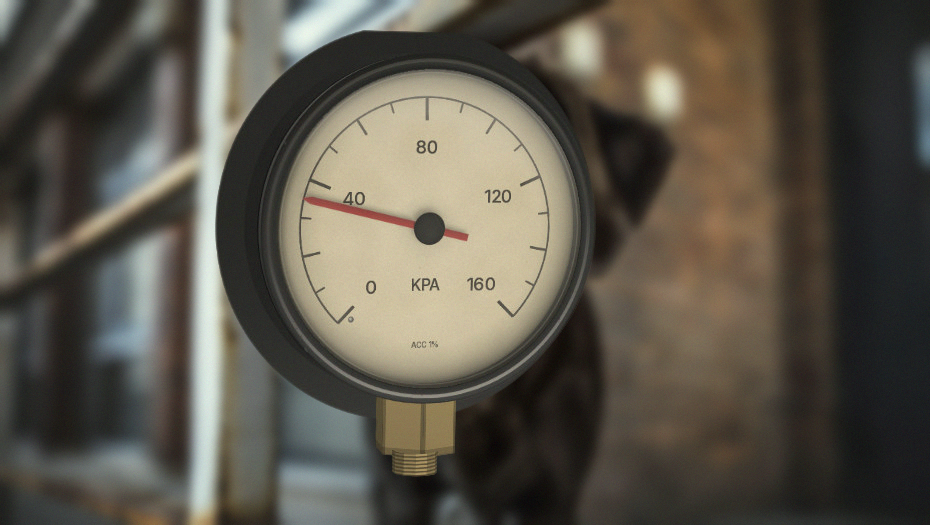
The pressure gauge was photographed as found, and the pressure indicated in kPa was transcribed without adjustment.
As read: 35 kPa
